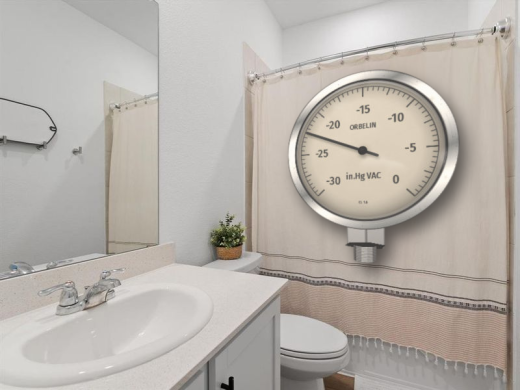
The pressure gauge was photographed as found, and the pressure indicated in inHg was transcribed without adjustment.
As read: -22.5 inHg
